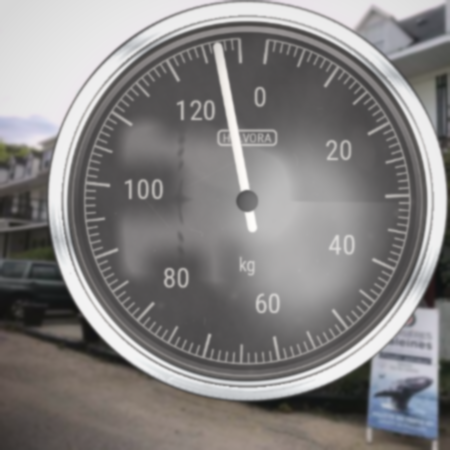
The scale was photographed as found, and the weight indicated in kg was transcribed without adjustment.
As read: 127 kg
